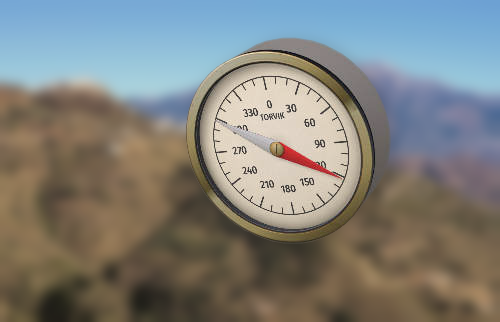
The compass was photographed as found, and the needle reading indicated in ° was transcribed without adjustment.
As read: 120 °
